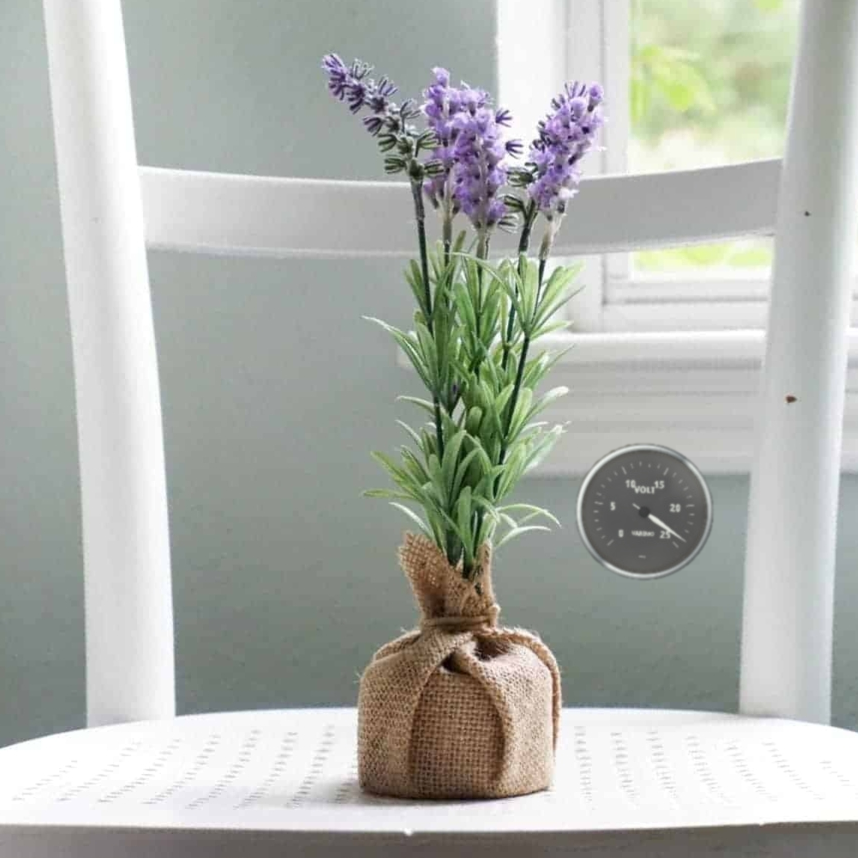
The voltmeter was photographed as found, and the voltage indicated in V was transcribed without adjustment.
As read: 24 V
